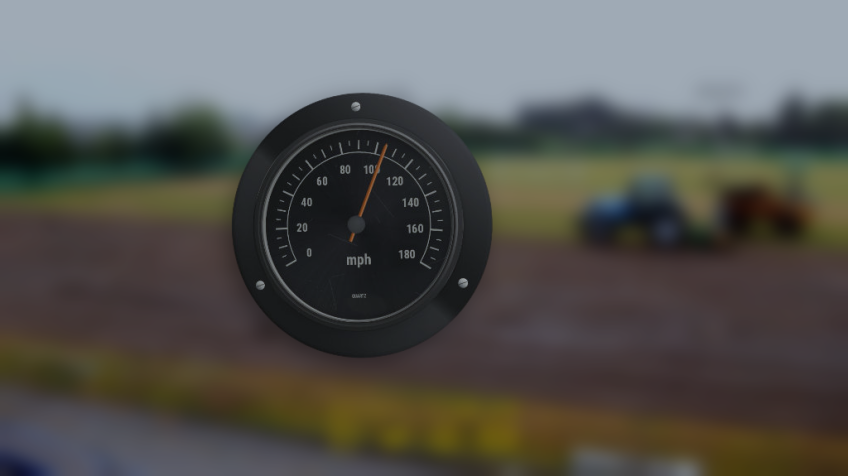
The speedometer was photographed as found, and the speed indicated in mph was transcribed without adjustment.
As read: 105 mph
